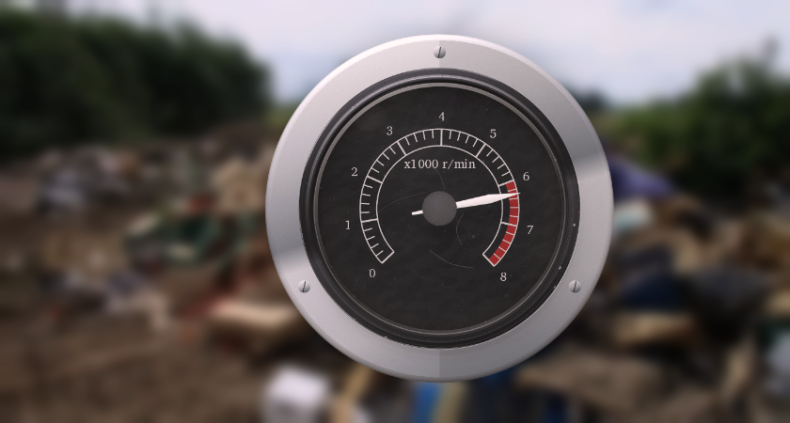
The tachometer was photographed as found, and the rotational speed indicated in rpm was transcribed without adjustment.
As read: 6300 rpm
